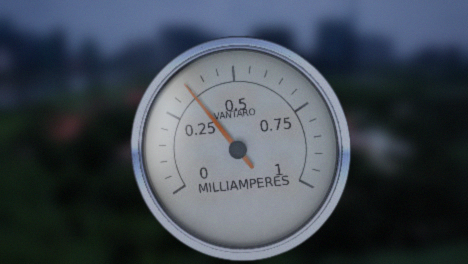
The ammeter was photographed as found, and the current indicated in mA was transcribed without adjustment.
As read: 0.35 mA
